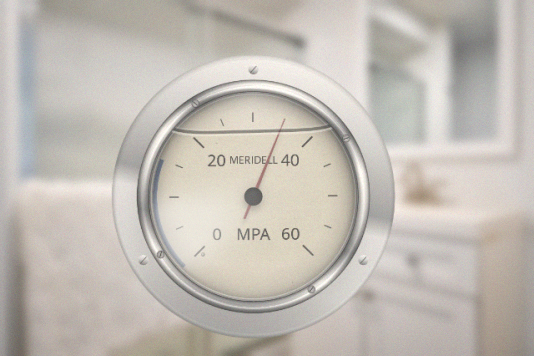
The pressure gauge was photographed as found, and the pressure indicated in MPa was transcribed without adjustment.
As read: 35 MPa
